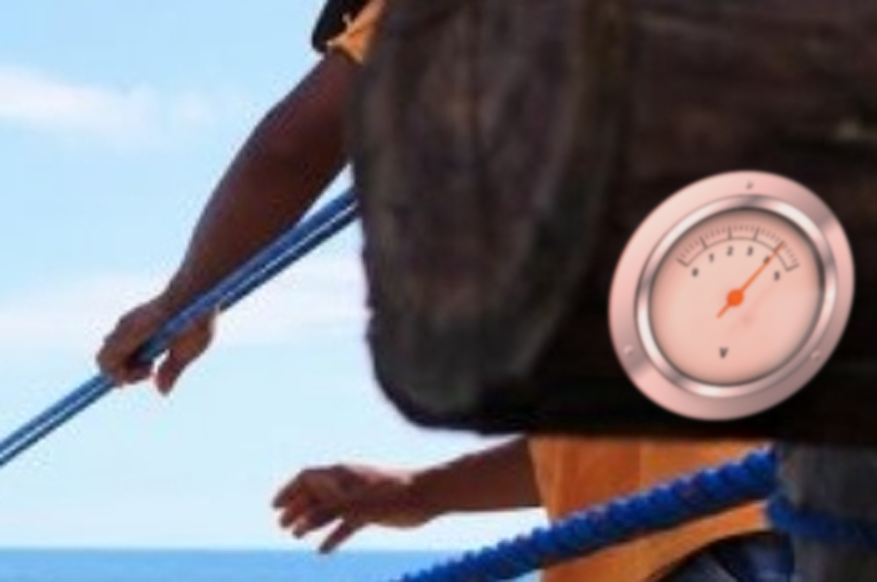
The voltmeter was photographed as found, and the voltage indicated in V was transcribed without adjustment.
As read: 4 V
